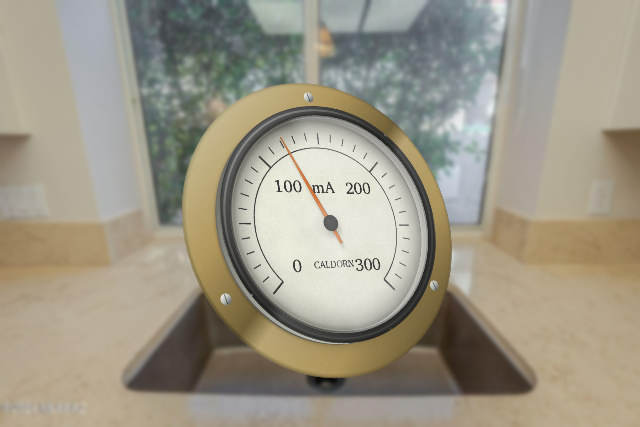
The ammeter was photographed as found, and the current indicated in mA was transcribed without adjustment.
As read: 120 mA
